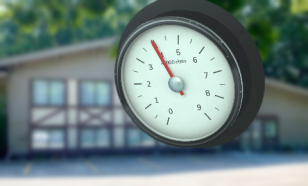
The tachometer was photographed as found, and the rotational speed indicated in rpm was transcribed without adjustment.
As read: 4000 rpm
